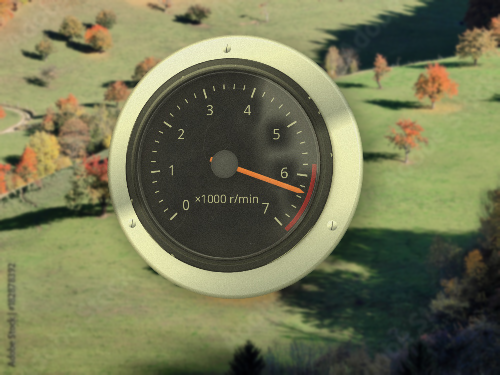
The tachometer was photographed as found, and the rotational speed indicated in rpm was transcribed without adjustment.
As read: 6300 rpm
